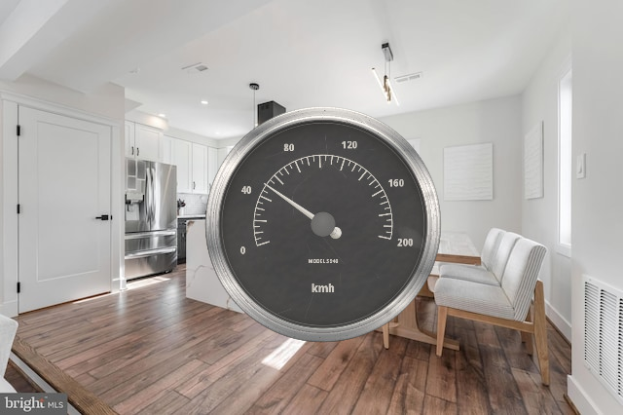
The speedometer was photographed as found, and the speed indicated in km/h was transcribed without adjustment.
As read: 50 km/h
